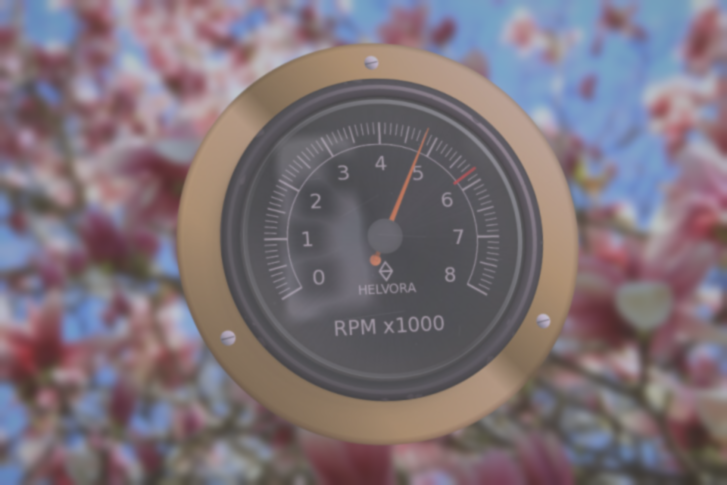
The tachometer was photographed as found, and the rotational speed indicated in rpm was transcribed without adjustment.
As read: 4800 rpm
